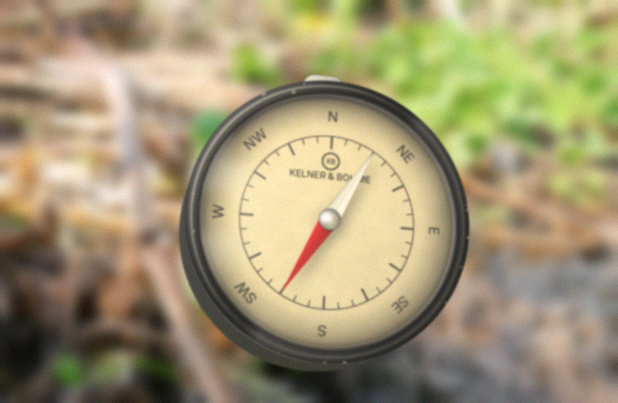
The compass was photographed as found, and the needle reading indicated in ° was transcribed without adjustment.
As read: 210 °
